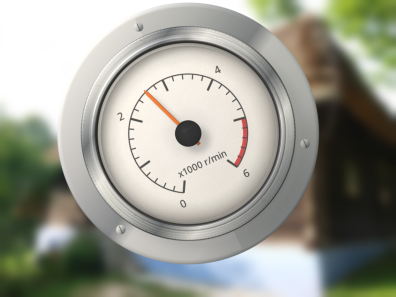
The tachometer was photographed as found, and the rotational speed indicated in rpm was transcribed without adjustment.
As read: 2600 rpm
